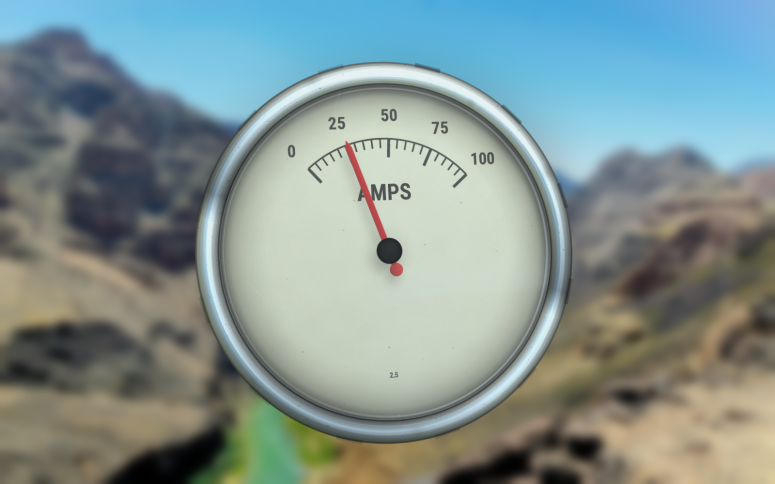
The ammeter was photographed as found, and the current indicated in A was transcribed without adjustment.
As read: 25 A
